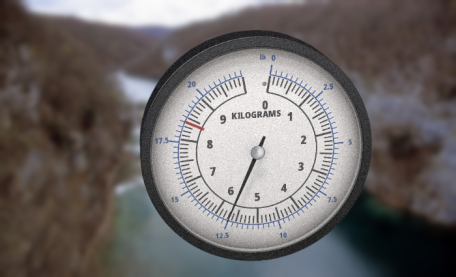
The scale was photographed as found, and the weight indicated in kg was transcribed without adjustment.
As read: 5.7 kg
